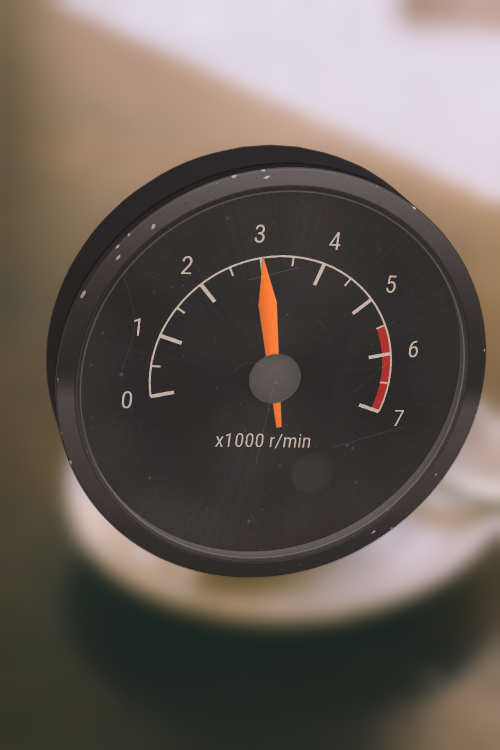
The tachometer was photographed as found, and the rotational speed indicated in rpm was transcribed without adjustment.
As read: 3000 rpm
